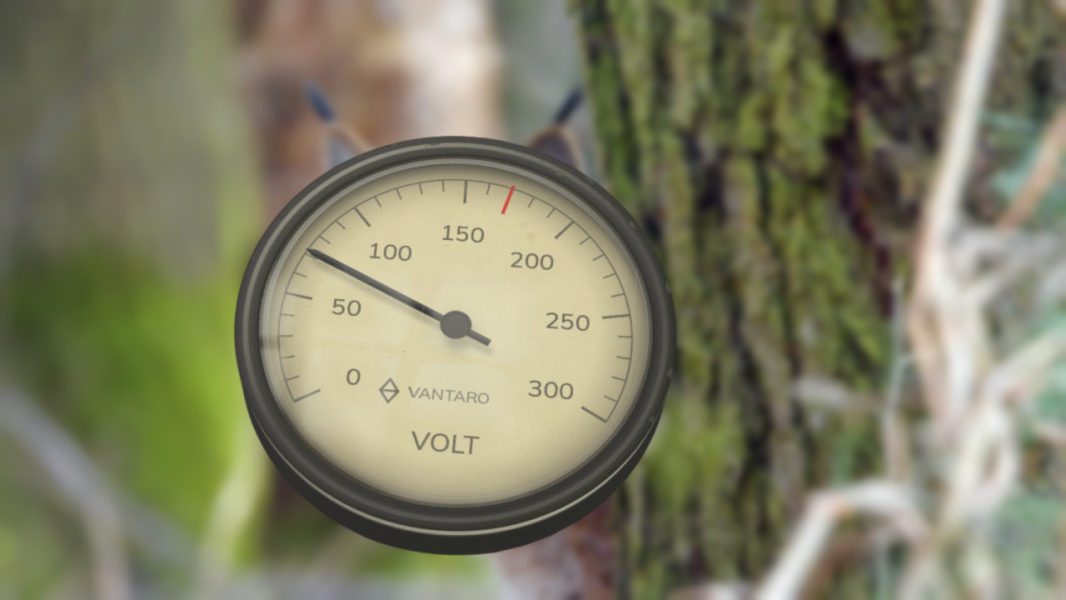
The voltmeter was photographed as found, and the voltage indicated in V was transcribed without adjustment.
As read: 70 V
